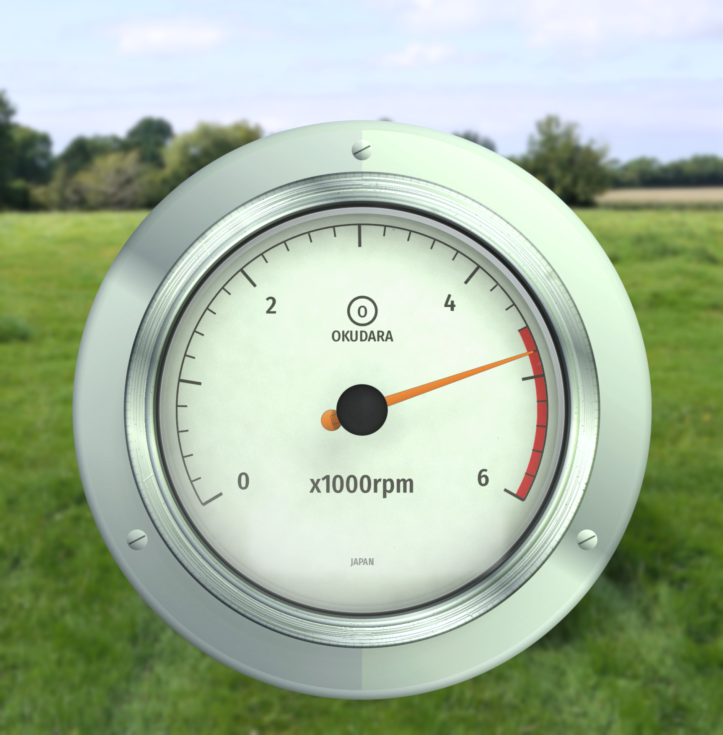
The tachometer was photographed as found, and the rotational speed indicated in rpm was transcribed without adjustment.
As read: 4800 rpm
